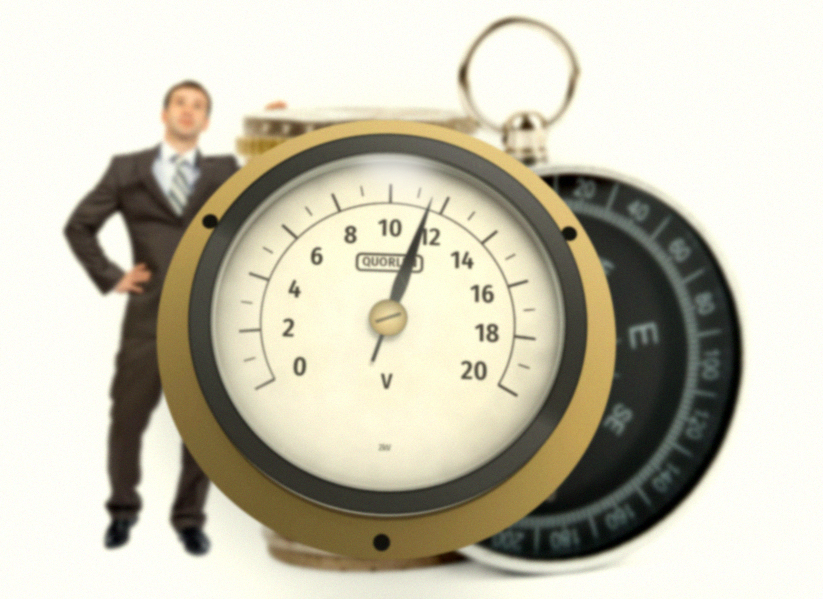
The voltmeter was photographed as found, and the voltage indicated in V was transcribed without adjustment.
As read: 11.5 V
